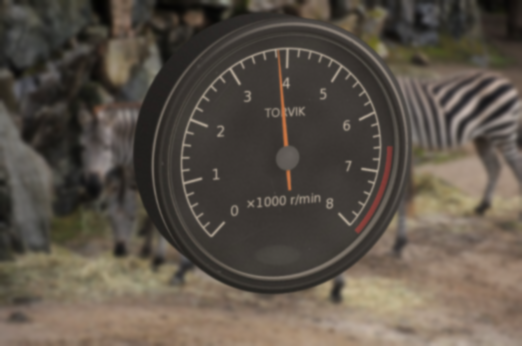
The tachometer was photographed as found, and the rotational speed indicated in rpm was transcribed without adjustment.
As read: 3800 rpm
